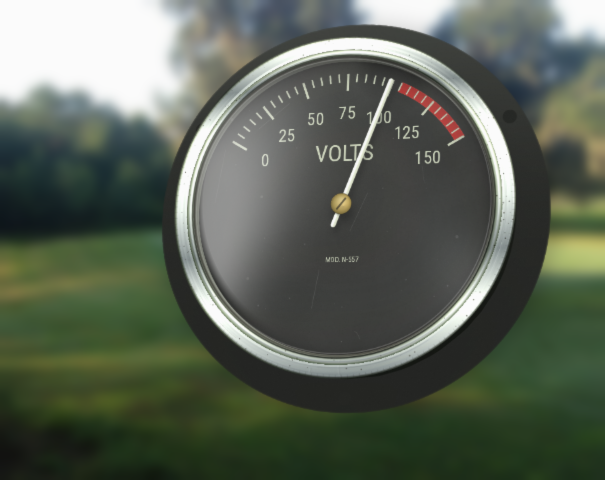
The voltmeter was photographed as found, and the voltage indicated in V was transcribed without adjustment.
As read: 100 V
